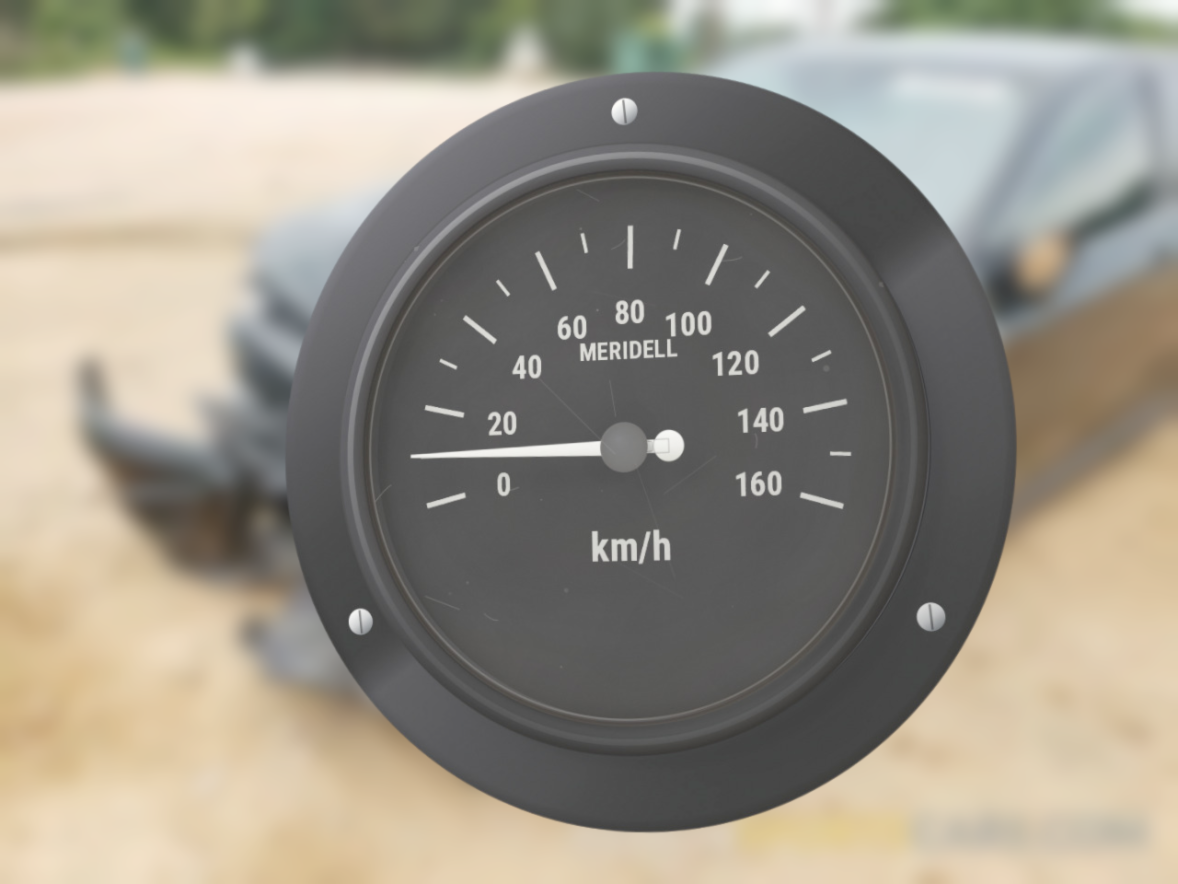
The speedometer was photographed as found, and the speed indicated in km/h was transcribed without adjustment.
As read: 10 km/h
